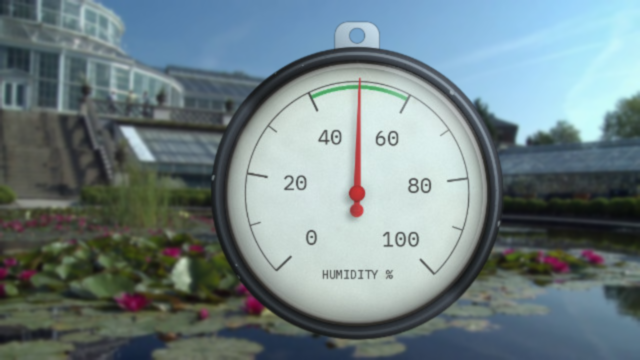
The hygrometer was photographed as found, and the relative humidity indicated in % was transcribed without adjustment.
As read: 50 %
